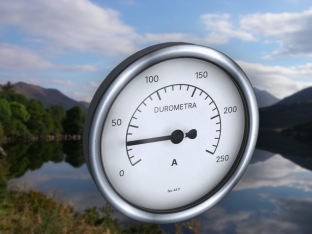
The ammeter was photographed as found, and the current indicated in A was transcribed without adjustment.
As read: 30 A
